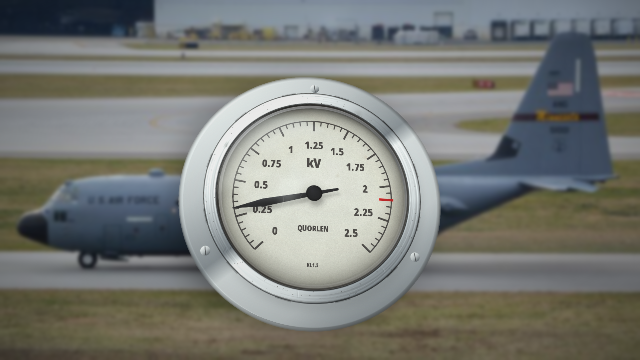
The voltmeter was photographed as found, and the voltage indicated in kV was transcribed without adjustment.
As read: 0.3 kV
